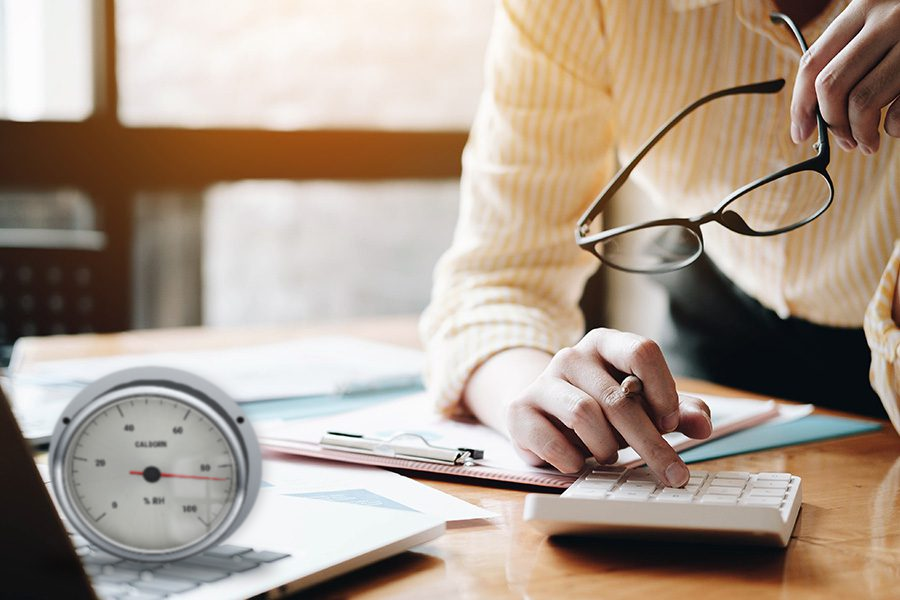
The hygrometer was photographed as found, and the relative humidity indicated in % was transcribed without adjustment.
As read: 84 %
